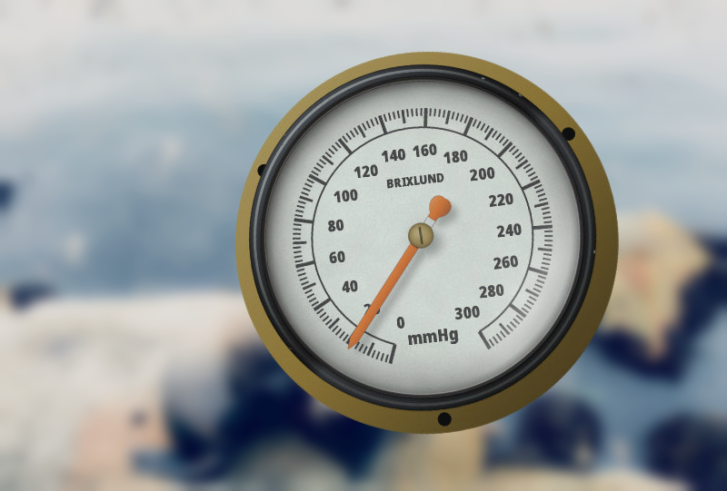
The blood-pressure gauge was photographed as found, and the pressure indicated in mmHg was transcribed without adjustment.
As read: 18 mmHg
